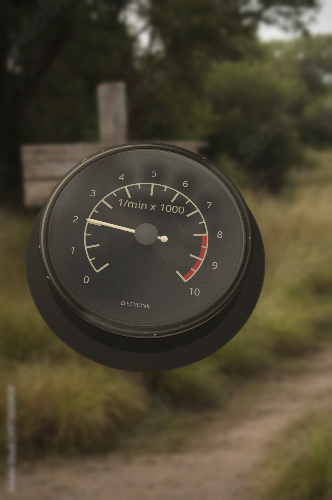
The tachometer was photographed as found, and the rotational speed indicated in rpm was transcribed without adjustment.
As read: 2000 rpm
